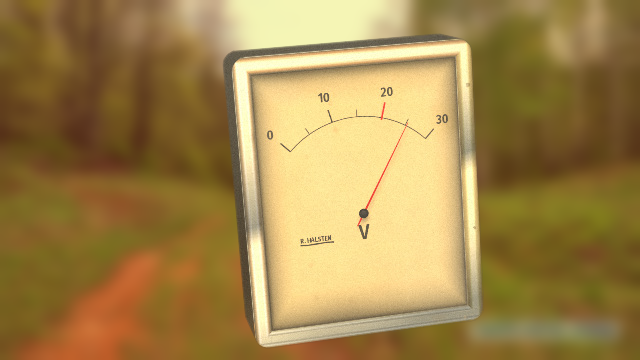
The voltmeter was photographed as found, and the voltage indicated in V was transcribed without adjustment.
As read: 25 V
